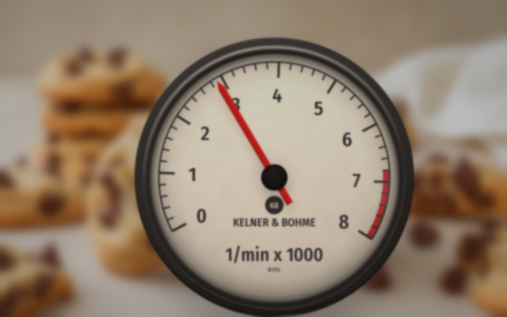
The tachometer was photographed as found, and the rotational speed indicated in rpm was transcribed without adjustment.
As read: 2900 rpm
